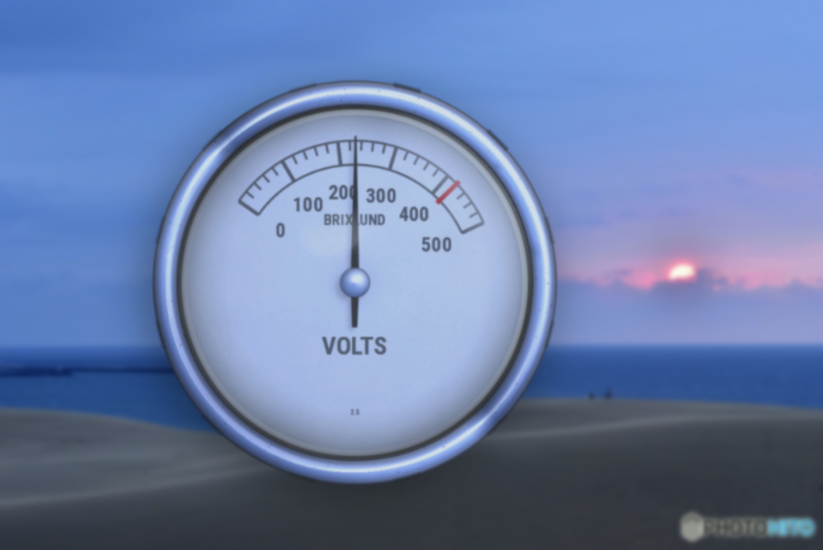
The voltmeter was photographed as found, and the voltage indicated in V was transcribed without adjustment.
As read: 230 V
